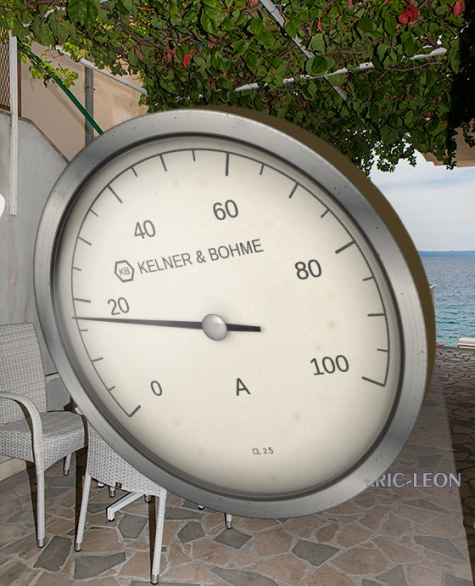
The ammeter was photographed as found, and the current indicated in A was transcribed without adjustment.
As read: 17.5 A
